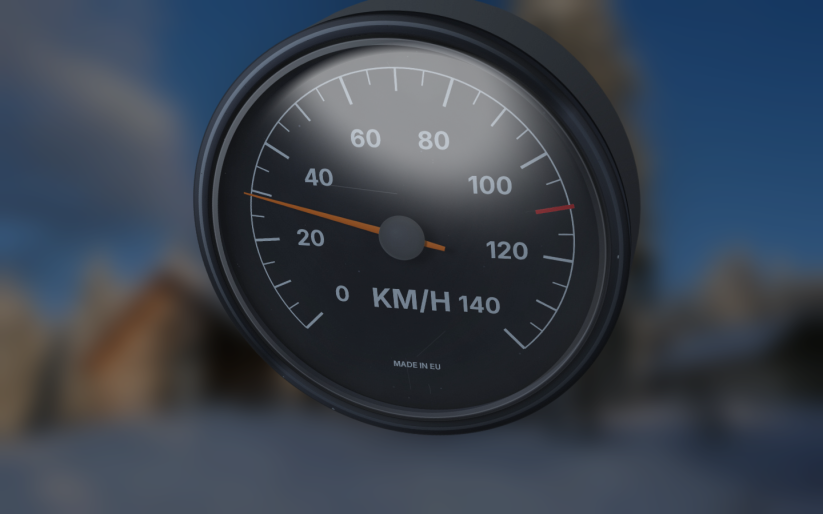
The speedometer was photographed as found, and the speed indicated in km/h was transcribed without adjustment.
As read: 30 km/h
